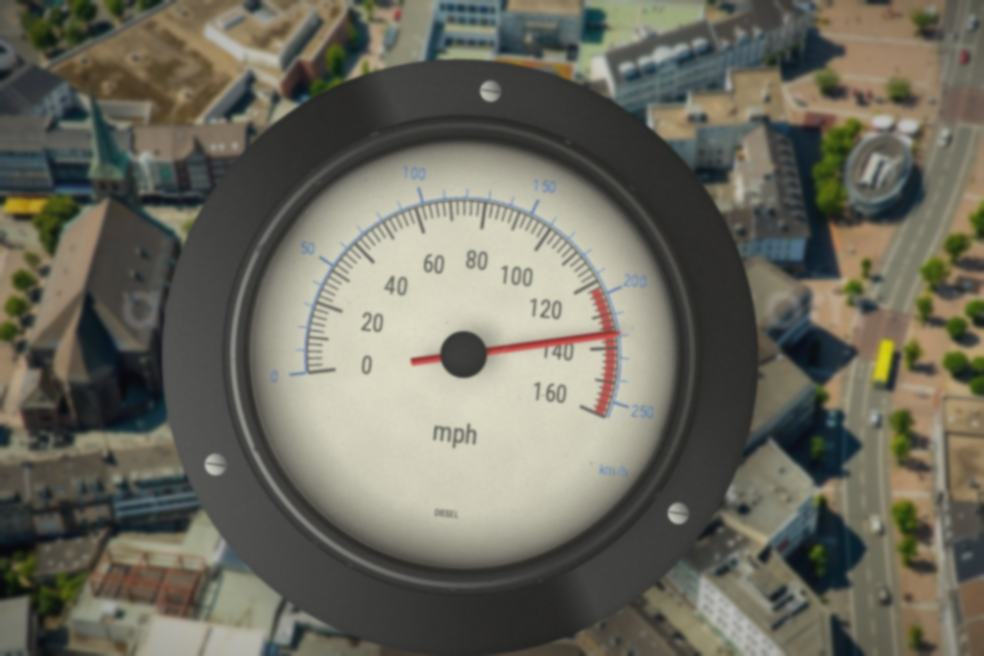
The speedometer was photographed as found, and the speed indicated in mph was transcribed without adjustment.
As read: 136 mph
